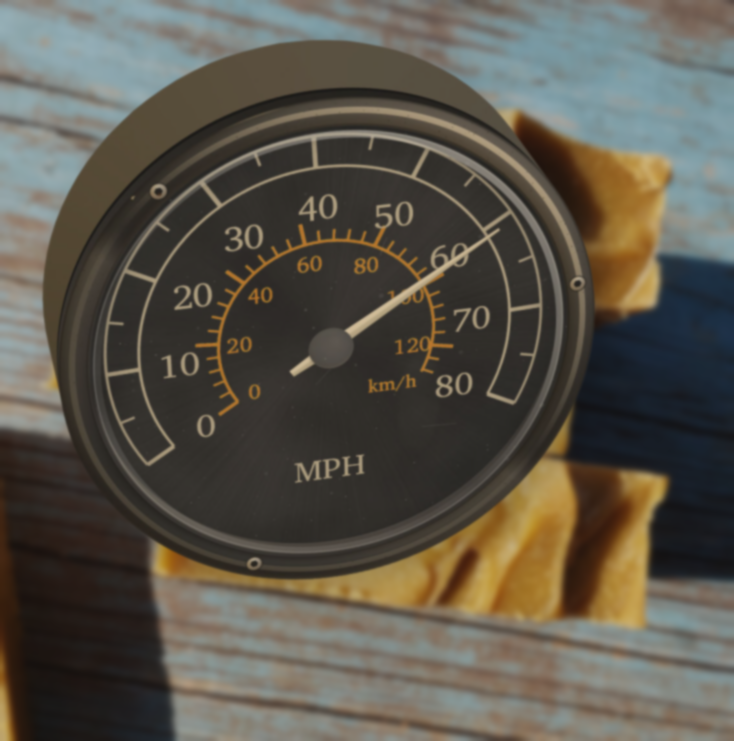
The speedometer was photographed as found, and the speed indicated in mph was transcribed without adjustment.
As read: 60 mph
